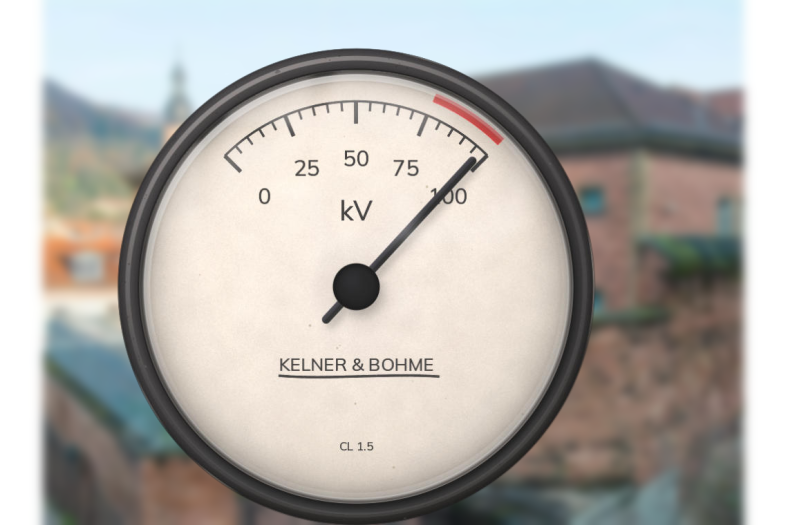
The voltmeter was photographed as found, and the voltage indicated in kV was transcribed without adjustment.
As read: 97.5 kV
